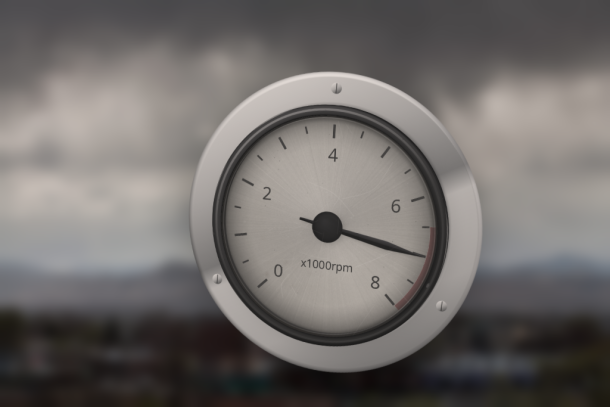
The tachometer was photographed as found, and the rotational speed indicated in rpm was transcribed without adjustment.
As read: 7000 rpm
